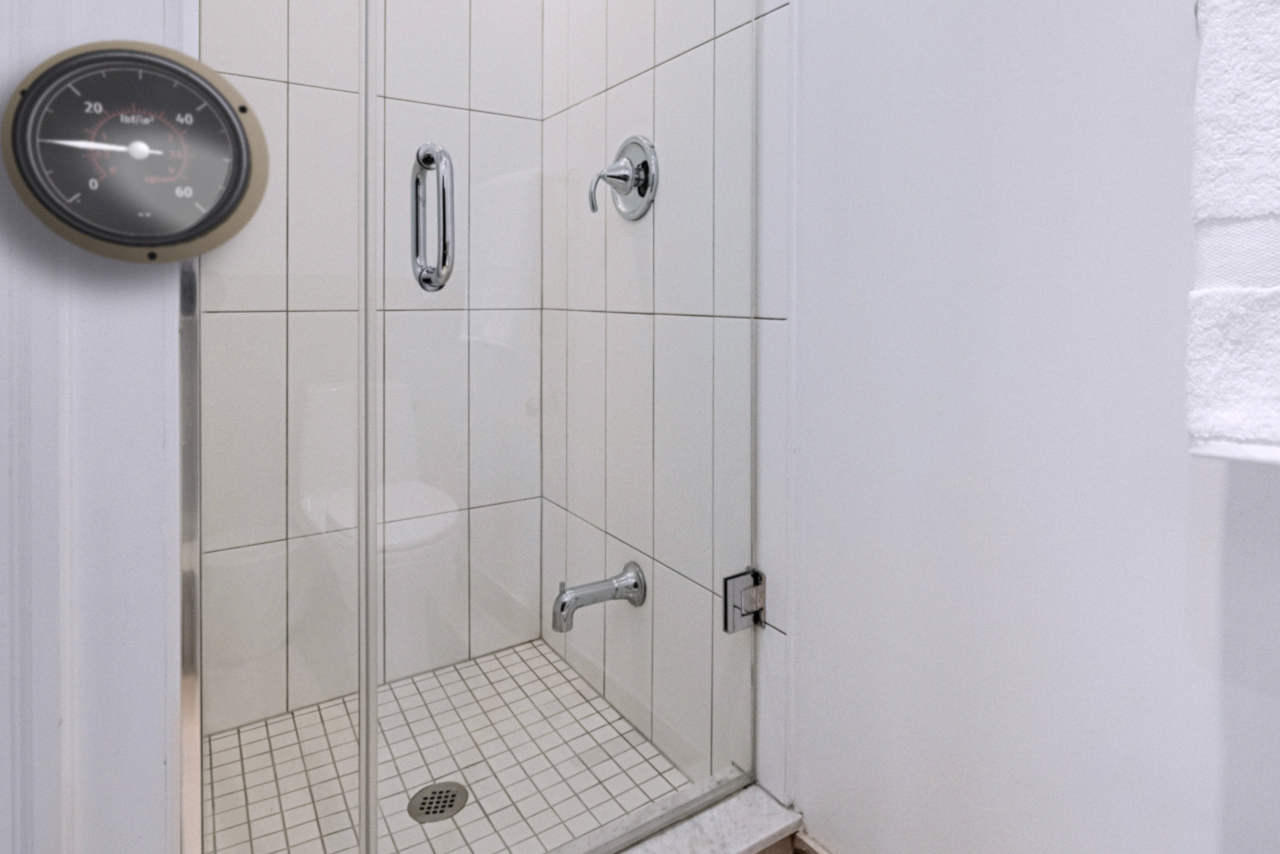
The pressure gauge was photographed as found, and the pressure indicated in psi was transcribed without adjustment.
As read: 10 psi
